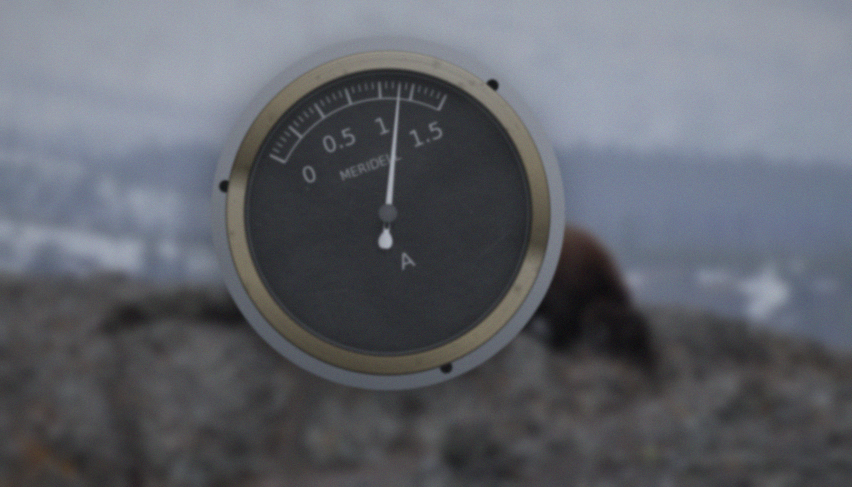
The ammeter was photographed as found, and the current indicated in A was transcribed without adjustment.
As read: 1.15 A
